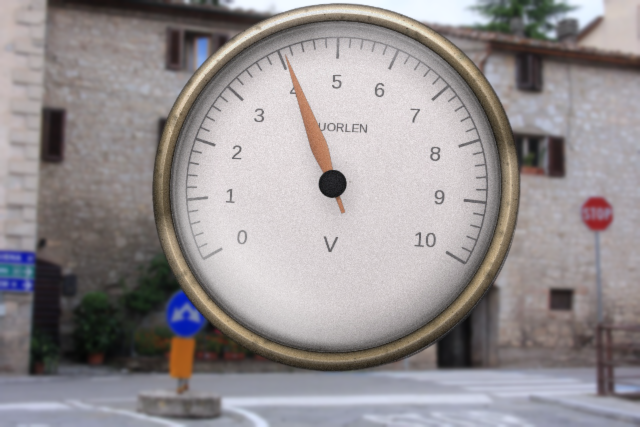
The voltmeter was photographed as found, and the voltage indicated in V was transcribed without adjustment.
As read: 4.1 V
